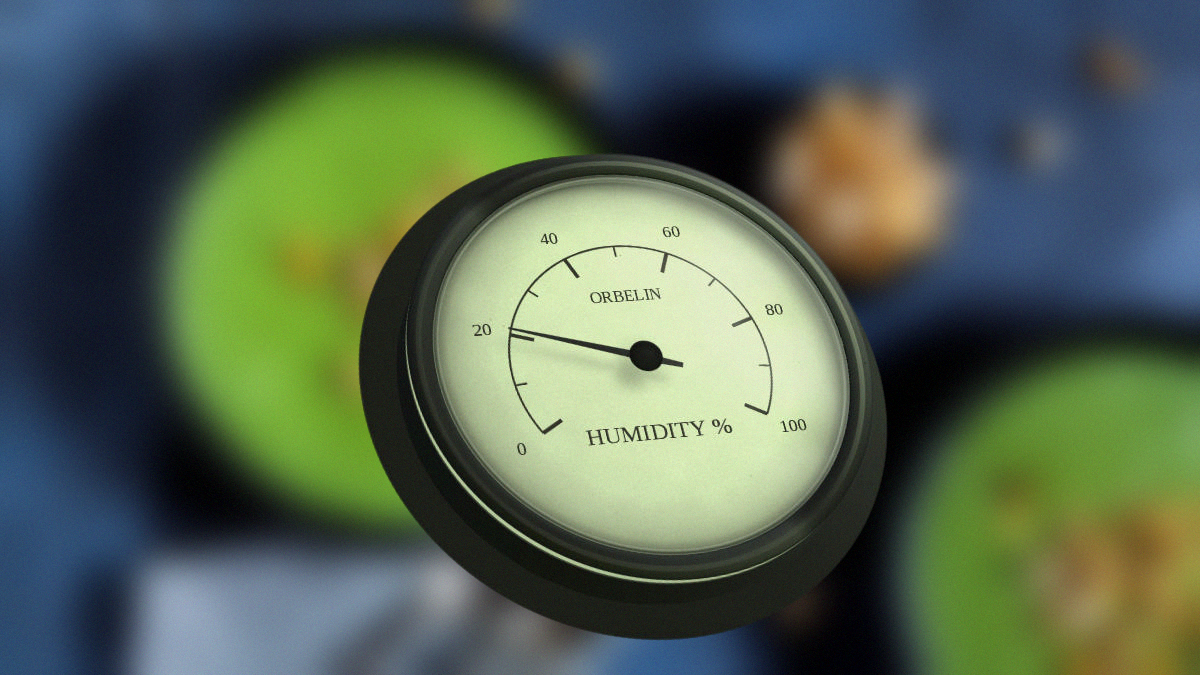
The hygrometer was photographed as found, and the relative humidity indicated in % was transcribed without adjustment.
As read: 20 %
